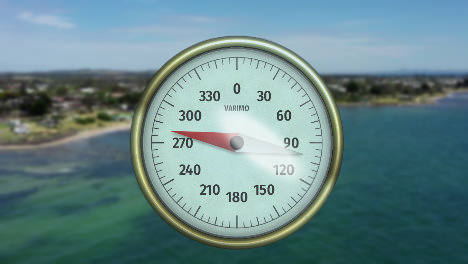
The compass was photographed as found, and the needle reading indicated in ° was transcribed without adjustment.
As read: 280 °
